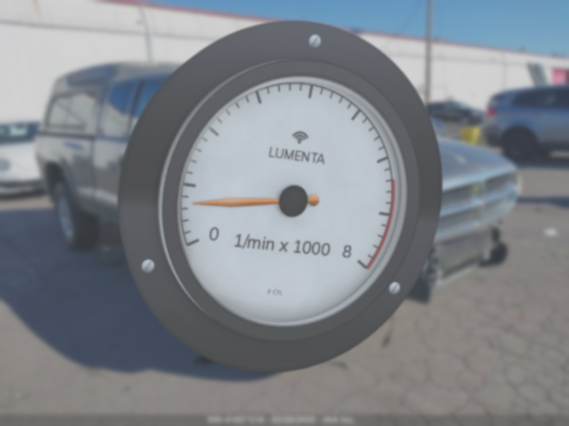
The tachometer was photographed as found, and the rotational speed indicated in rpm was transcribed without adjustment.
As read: 700 rpm
